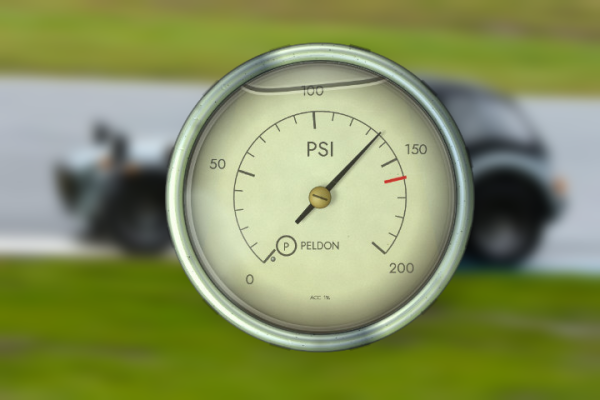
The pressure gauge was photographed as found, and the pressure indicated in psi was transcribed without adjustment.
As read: 135 psi
